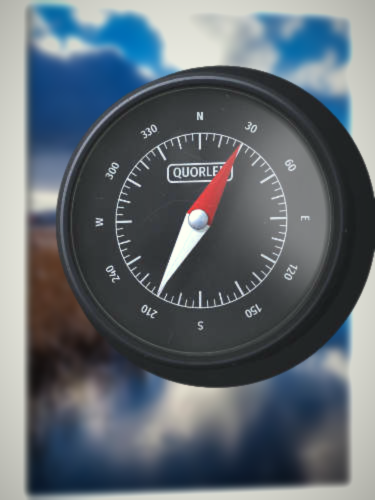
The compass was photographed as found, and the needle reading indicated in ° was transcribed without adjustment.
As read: 30 °
